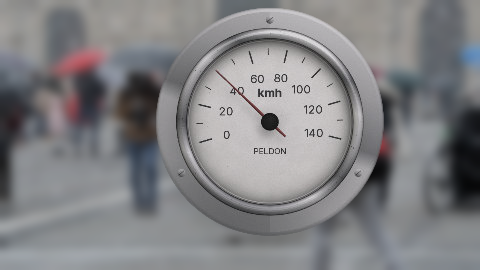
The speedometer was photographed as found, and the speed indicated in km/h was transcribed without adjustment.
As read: 40 km/h
